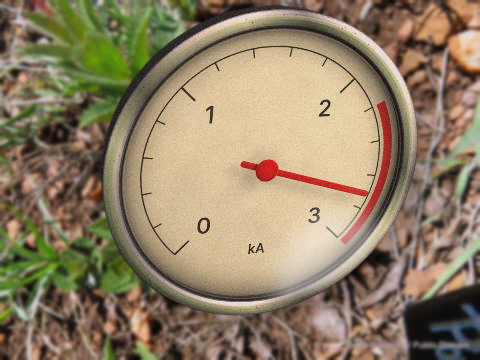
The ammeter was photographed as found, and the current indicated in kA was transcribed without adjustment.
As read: 2.7 kA
